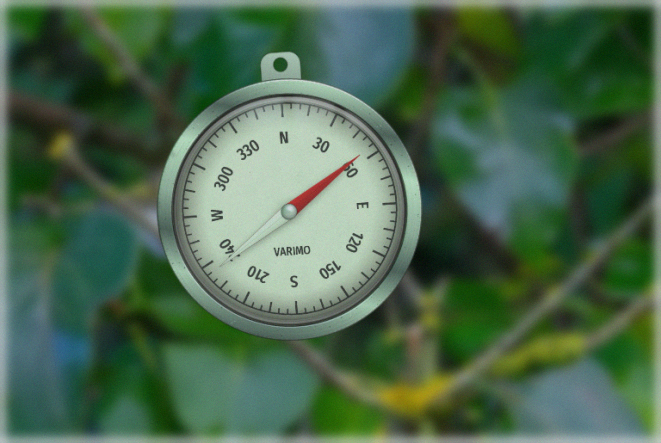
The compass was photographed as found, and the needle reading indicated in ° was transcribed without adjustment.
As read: 55 °
